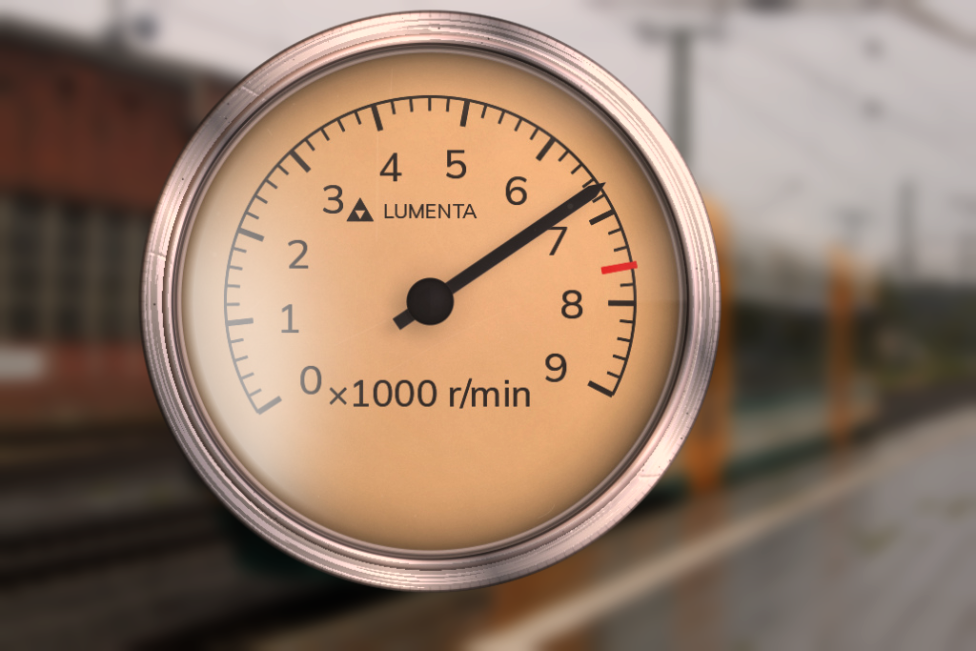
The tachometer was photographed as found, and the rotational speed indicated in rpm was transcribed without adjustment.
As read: 6700 rpm
